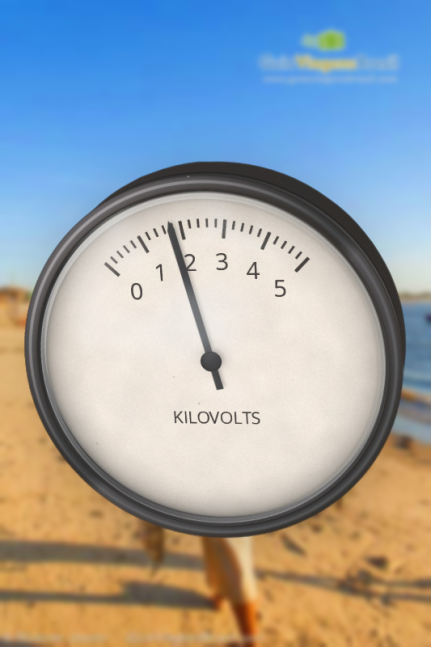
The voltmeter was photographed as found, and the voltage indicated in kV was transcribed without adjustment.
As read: 1.8 kV
